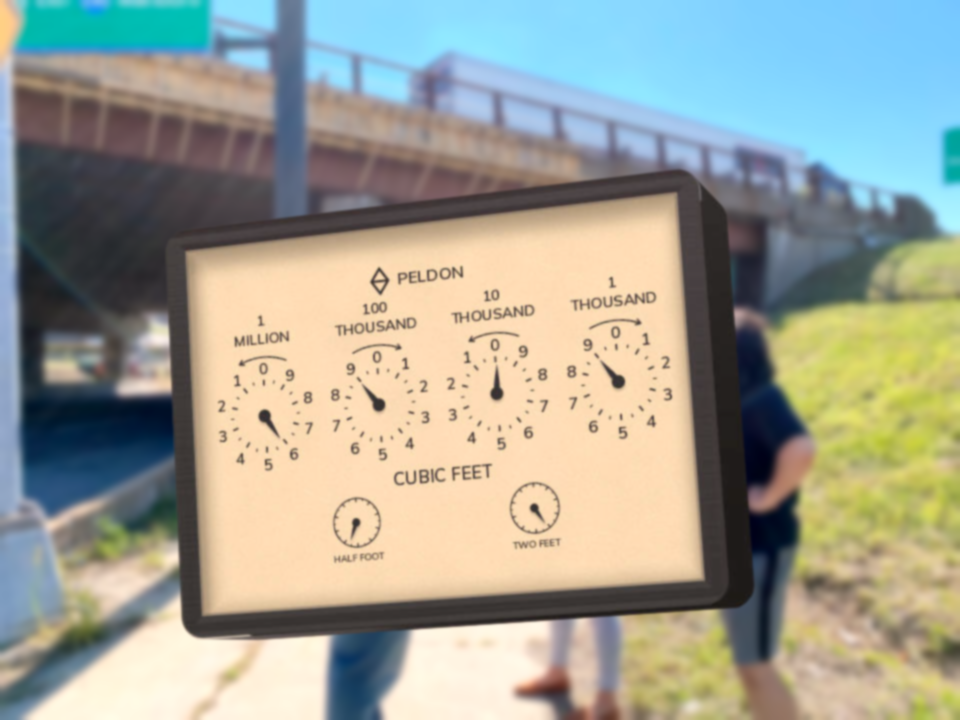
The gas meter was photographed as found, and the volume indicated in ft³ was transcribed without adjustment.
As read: 589900 ft³
